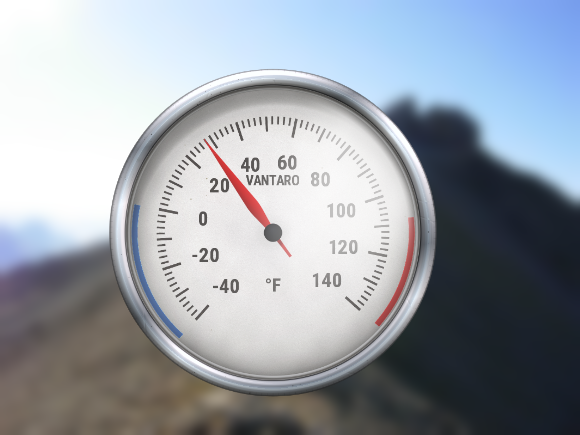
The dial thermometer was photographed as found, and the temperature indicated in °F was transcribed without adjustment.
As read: 28 °F
